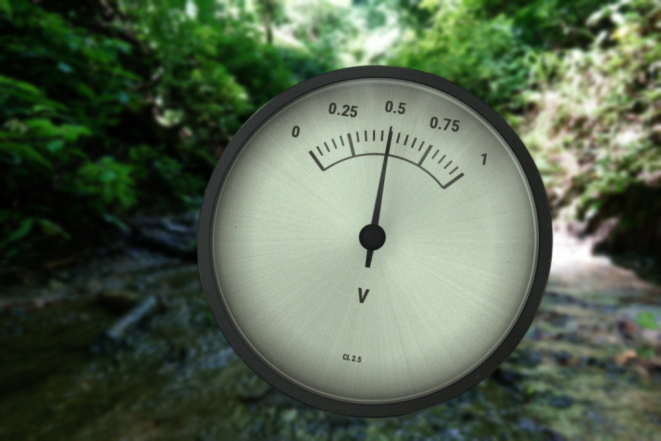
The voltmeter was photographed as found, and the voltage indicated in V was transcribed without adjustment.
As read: 0.5 V
